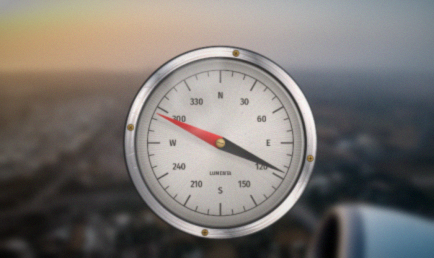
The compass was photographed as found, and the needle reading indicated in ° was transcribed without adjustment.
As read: 295 °
